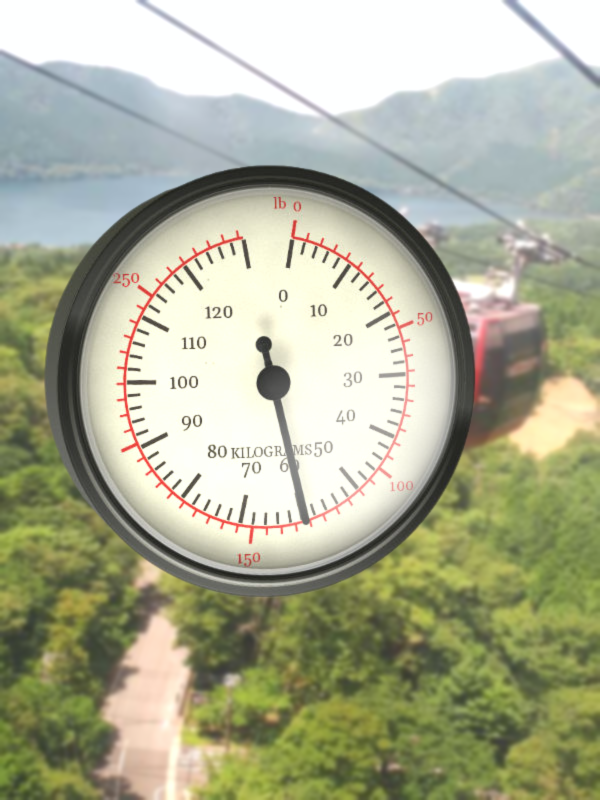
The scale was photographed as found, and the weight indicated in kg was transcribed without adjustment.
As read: 60 kg
